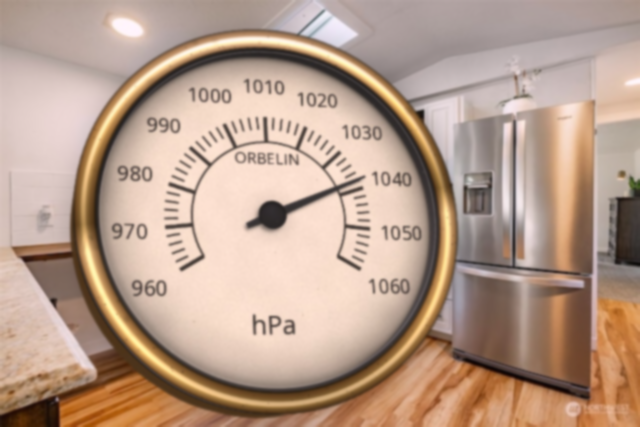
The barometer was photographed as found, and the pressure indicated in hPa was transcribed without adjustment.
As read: 1038 hPa
